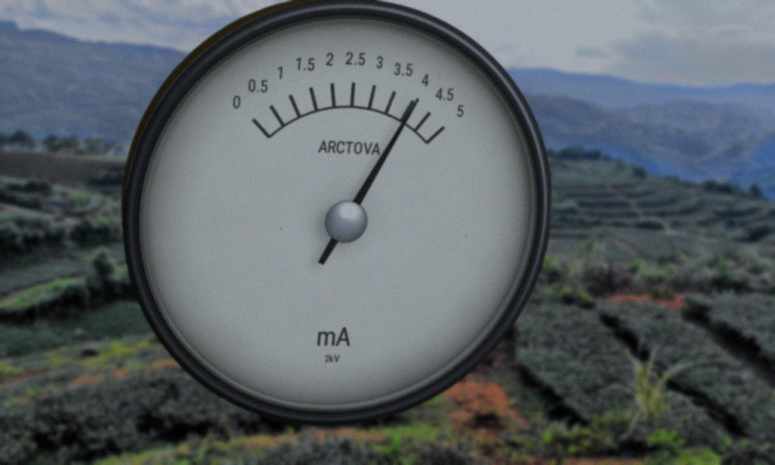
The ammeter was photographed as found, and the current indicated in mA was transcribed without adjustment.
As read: 4 mA
